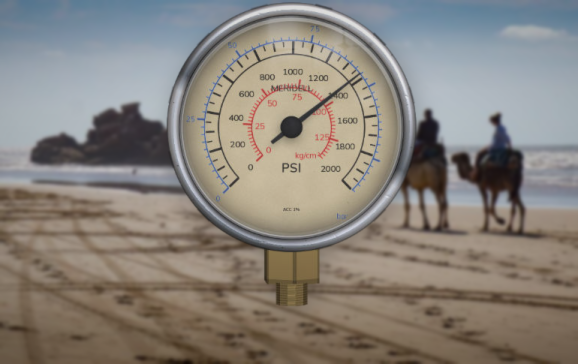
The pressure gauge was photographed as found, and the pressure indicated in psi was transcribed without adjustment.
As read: 1375 psi
